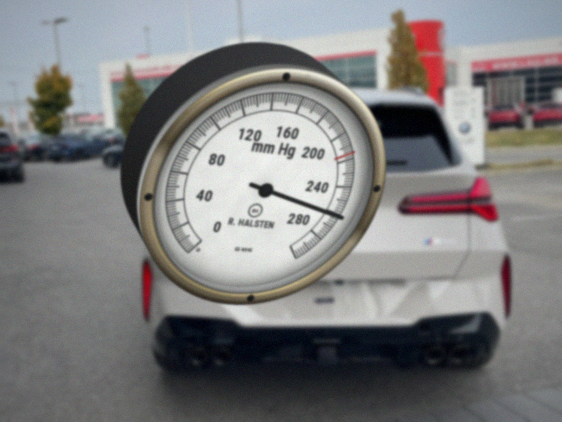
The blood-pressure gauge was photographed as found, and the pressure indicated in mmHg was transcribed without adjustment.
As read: 260 mmHg
